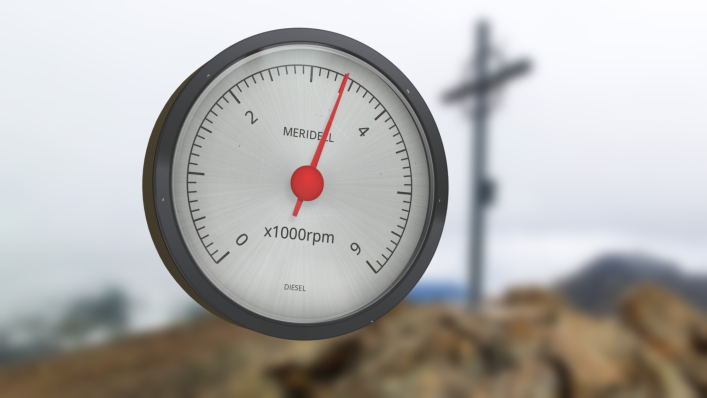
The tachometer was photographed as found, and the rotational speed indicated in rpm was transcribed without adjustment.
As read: 3400 rpm
